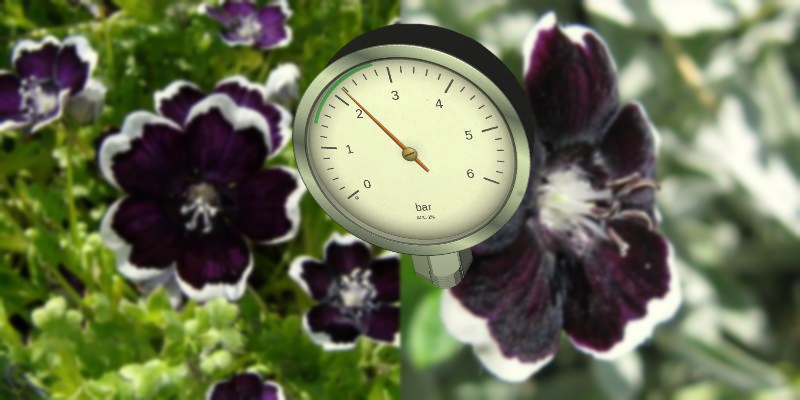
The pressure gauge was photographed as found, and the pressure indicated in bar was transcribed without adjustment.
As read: 2.2 bar
